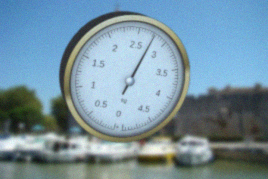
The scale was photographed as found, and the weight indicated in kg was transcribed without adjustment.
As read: 2.75 kg
